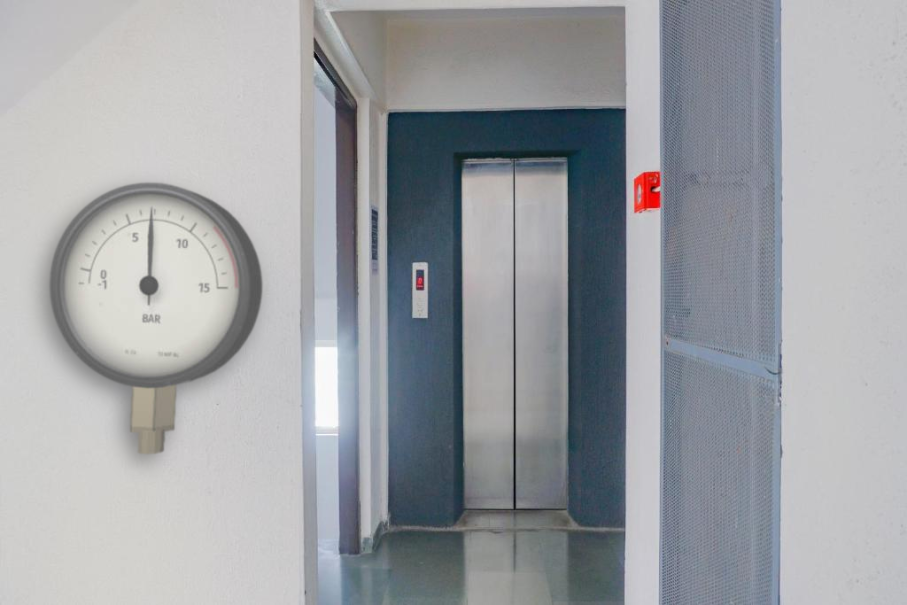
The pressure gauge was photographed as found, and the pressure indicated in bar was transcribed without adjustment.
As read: 7 bar
